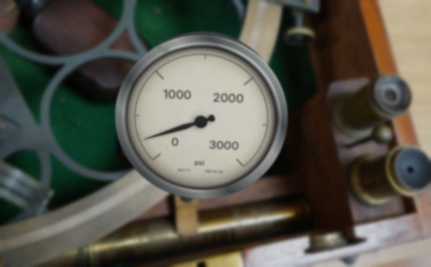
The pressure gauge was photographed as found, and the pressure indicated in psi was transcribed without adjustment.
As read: 250 psi
